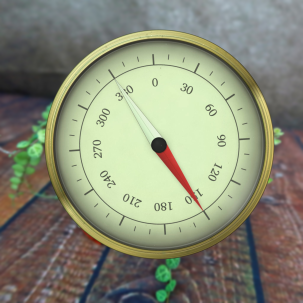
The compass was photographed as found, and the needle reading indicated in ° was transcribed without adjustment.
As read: 150 °
